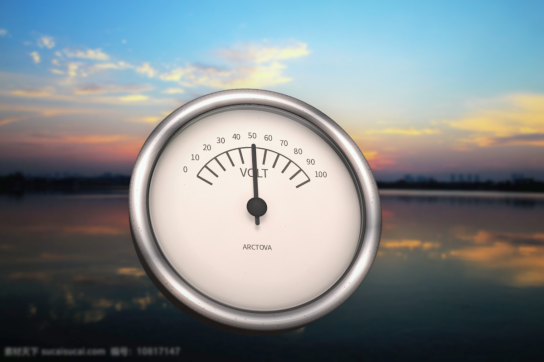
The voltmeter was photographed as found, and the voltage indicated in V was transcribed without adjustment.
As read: 50 V
